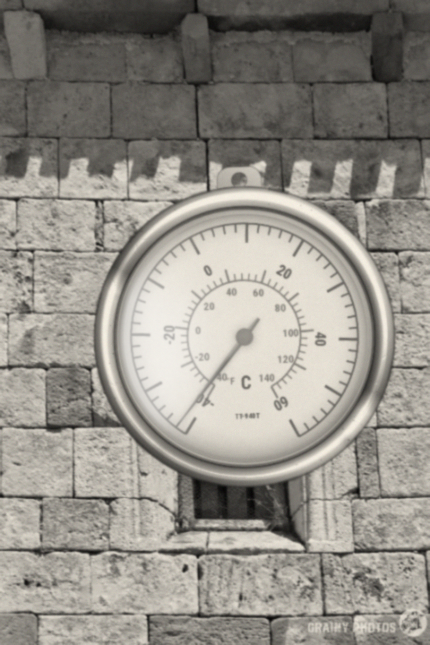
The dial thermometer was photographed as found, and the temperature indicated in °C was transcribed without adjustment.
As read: -38 °C
